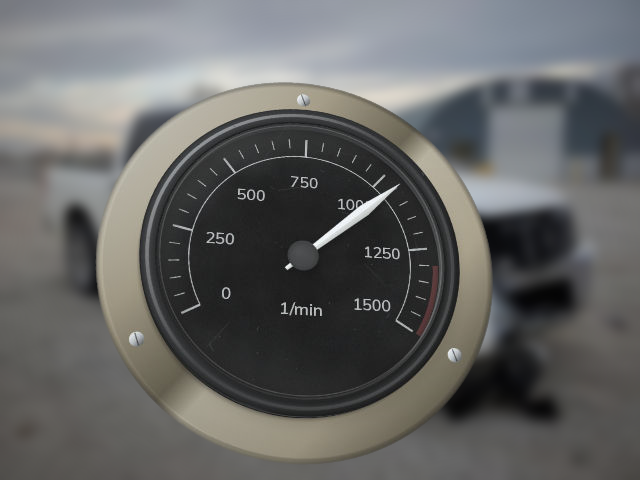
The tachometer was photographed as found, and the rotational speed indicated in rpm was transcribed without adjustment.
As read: 1050 rpm
